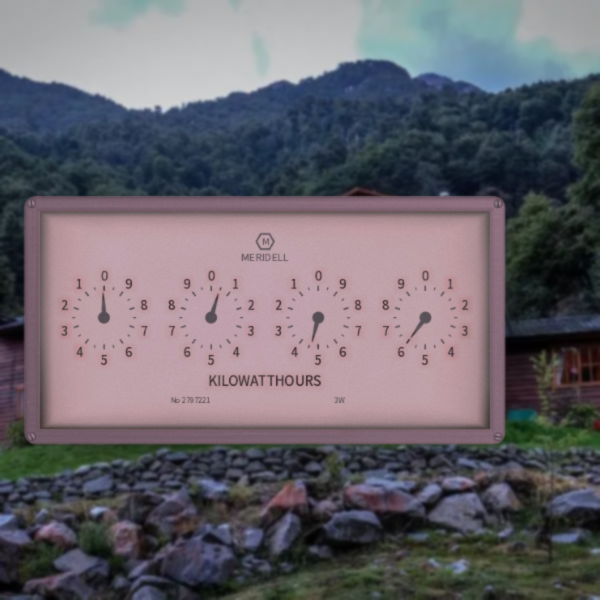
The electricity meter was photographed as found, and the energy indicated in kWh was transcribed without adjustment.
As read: 46 kWh
